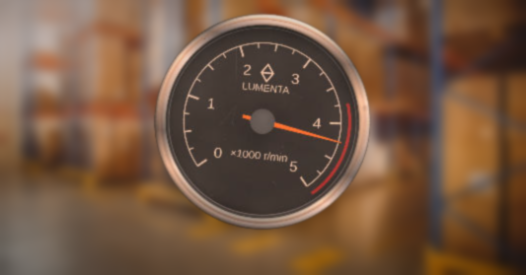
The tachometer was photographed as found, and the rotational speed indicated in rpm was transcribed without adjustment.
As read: 4250 rpm
